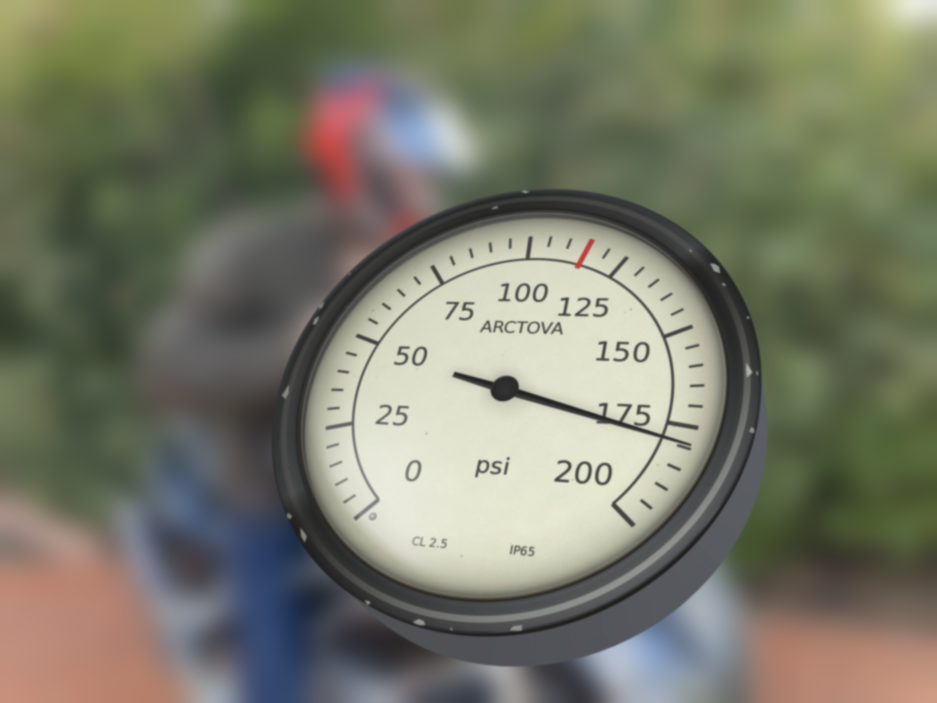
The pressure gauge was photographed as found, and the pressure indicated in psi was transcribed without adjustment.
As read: 180 psi
